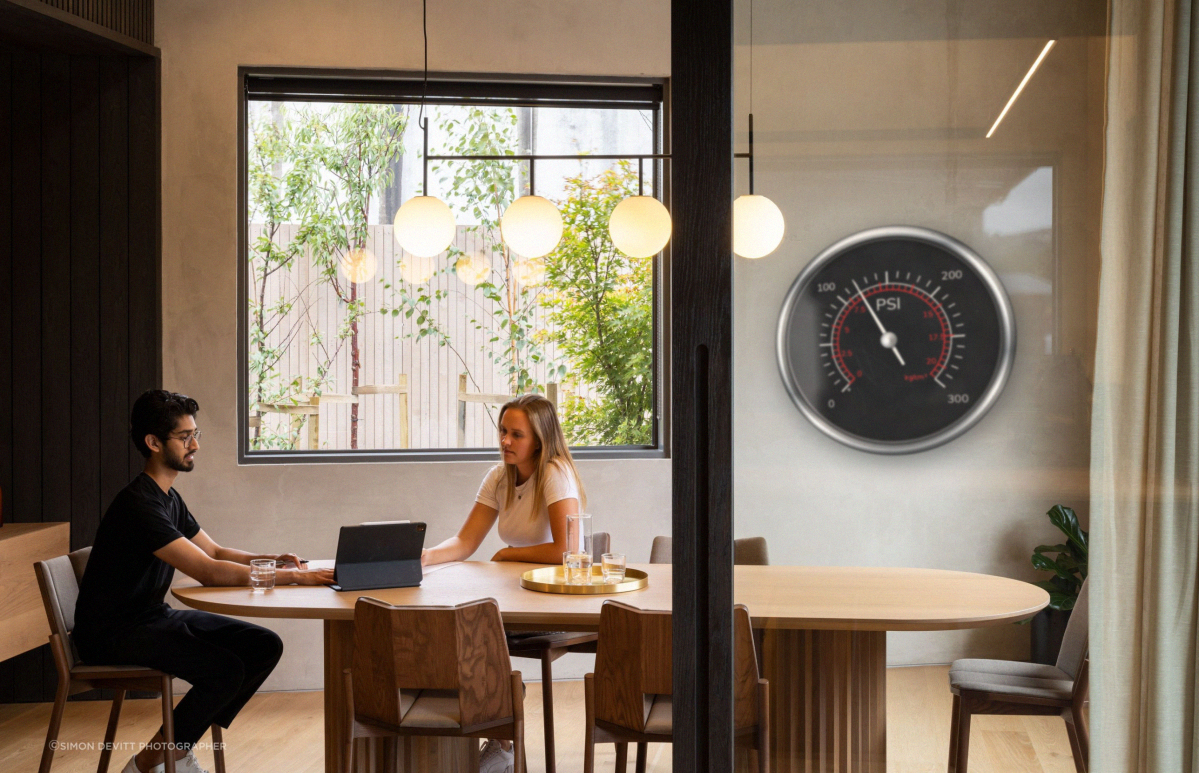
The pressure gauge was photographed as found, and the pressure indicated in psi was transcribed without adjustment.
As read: 120 psi
